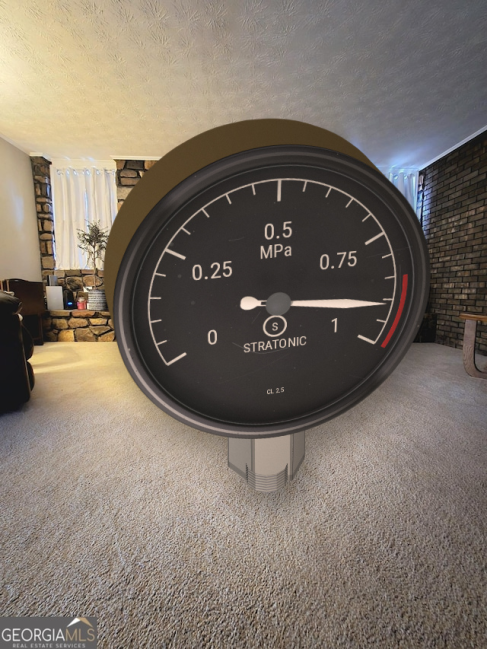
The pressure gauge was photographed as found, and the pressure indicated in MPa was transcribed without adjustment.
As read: 0.9 MPa
